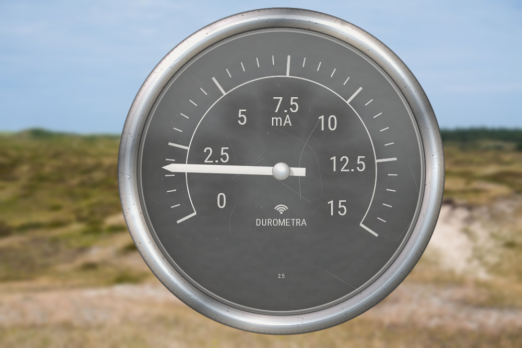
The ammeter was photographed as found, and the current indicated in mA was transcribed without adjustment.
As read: 1.75 mA
